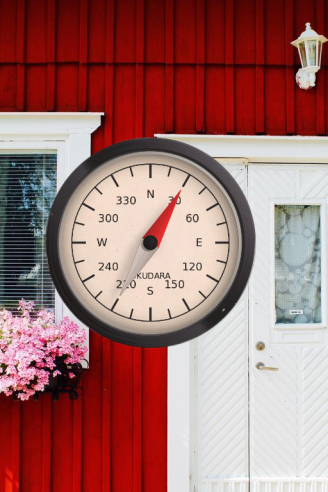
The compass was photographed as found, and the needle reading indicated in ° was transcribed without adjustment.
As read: 30 °
